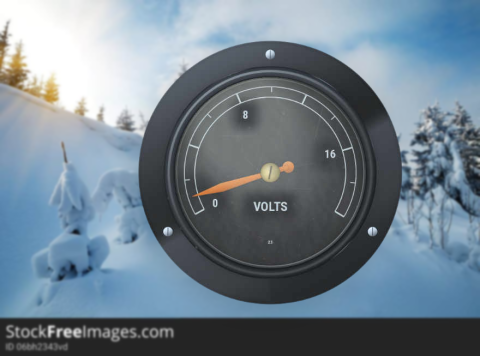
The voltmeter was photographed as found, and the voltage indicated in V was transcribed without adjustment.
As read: 1 V
